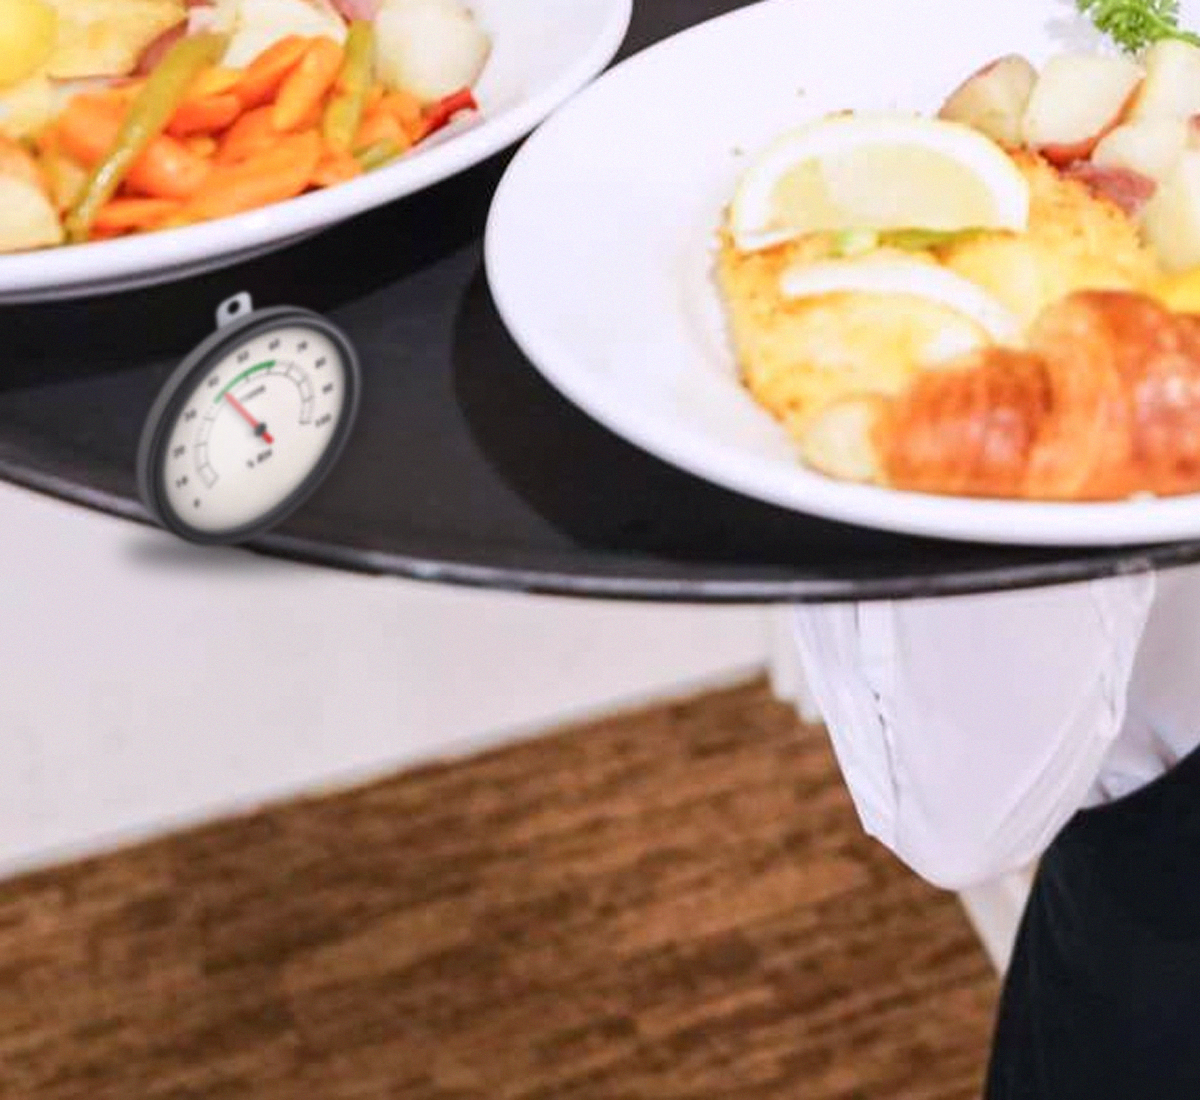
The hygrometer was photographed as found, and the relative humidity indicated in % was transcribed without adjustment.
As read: 40 %
